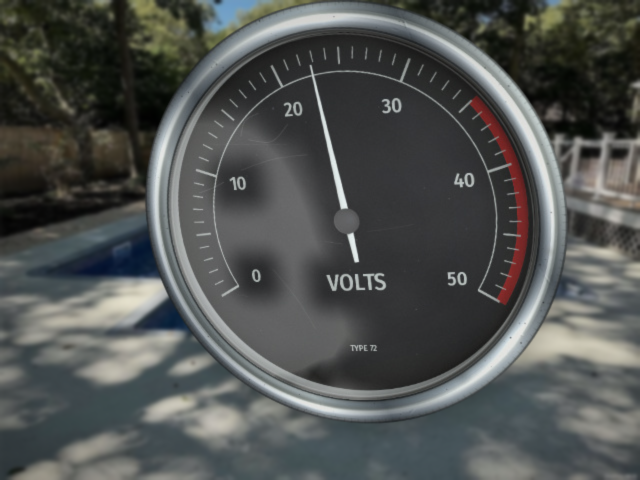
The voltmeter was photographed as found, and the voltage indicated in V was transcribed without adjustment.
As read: 23 V
